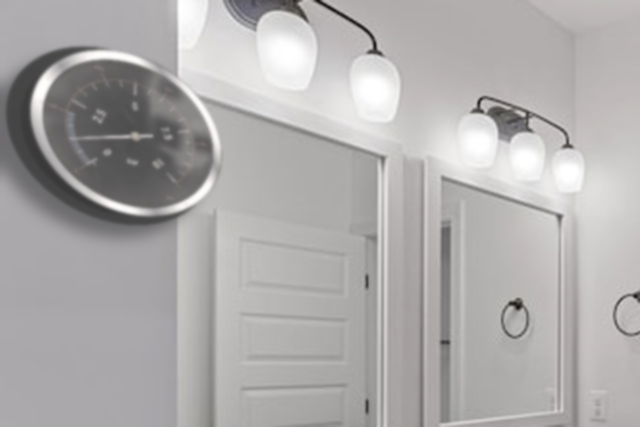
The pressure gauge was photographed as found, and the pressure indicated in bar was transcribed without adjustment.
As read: 1 bar
